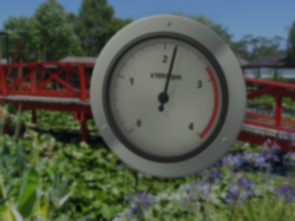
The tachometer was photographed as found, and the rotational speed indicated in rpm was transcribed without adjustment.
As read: 2200 rpm
